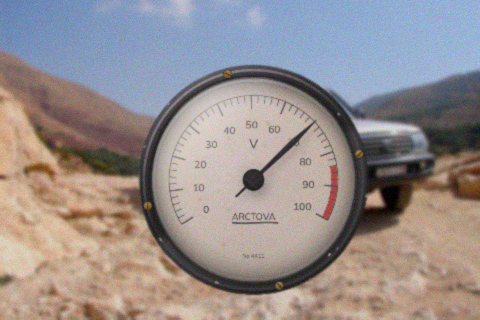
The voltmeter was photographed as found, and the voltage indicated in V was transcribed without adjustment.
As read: 70 V
